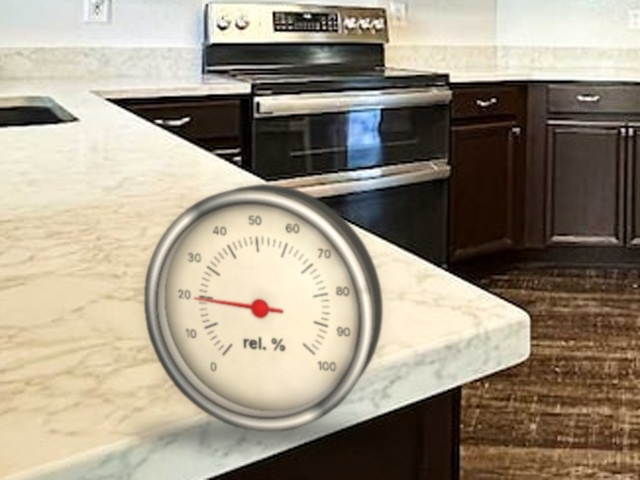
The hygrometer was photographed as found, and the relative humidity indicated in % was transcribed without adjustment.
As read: 20 %
